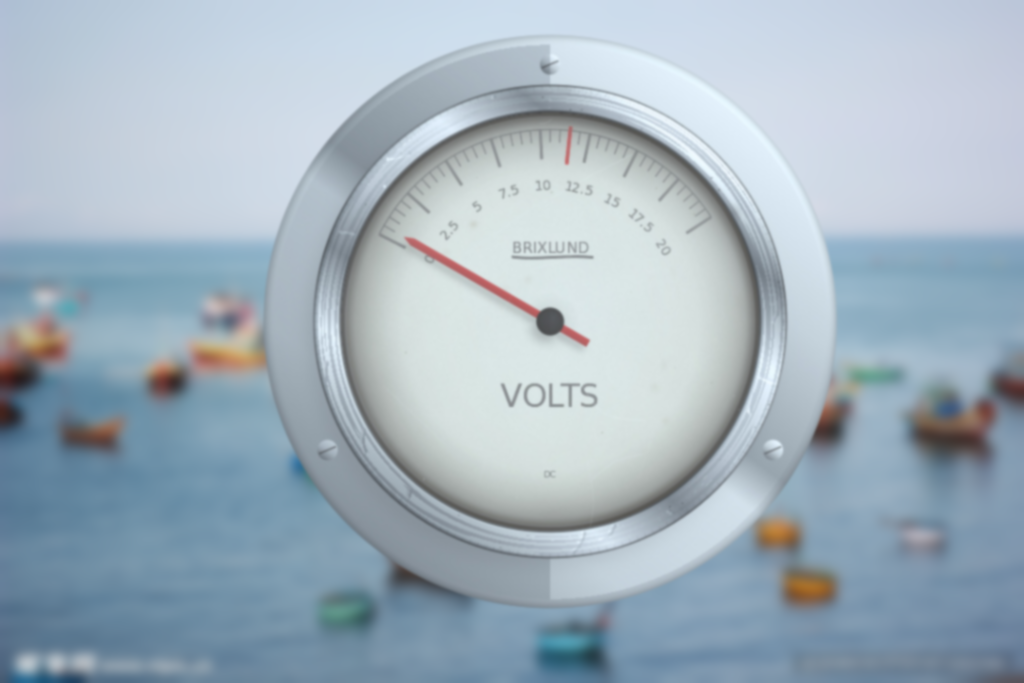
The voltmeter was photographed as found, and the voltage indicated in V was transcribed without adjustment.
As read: 0.5 V
